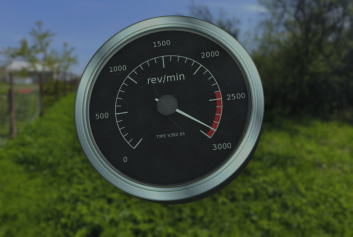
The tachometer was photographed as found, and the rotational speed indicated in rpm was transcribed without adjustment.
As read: 2900 rpm
